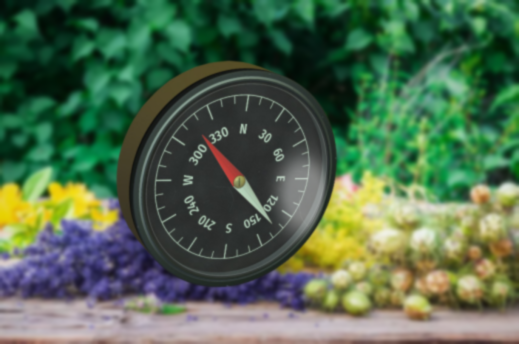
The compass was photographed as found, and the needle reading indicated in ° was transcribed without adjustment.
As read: 315 °
